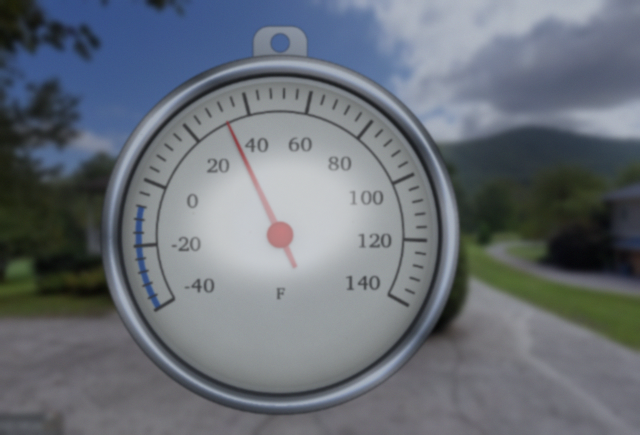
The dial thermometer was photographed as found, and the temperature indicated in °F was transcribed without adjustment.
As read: 32 °F
